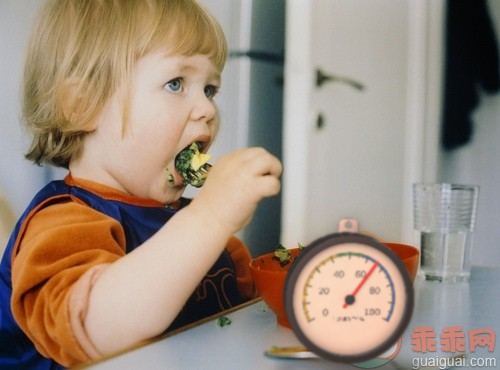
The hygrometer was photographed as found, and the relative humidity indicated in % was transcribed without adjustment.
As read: 65 %
